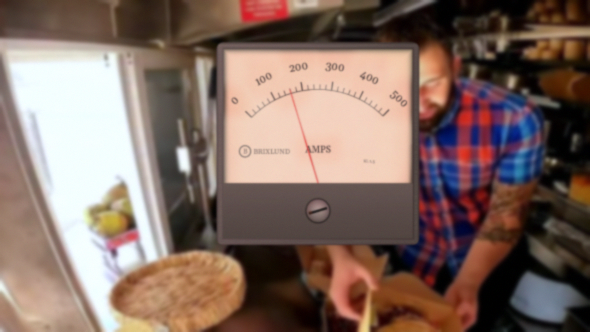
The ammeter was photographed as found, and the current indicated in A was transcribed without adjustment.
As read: 160 A
